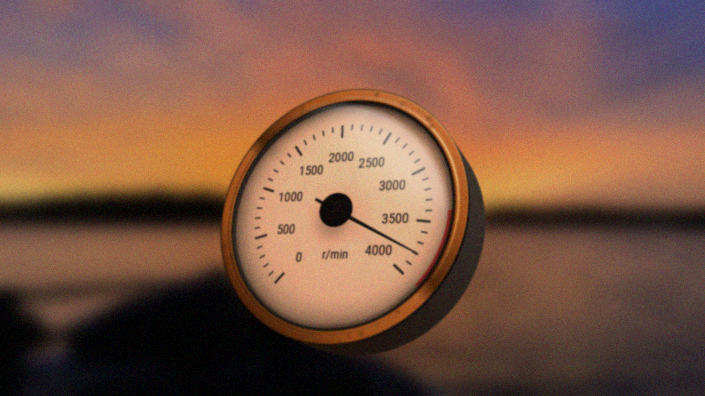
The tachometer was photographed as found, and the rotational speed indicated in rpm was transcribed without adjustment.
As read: 3800 rpm
